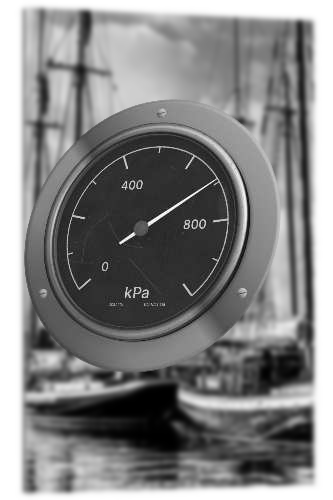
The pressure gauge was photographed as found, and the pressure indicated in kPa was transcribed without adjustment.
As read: 700 kPa
